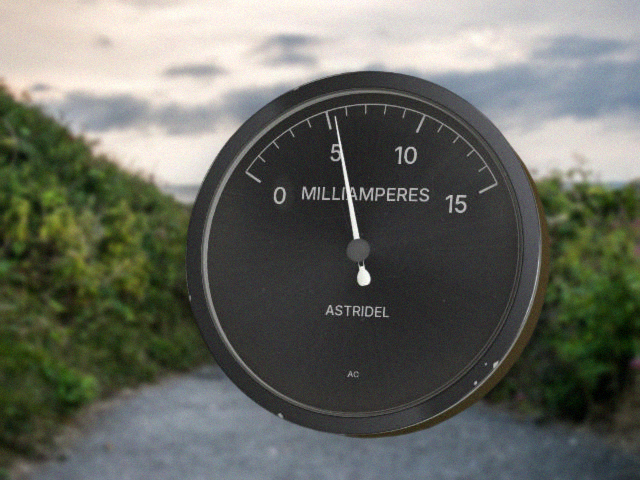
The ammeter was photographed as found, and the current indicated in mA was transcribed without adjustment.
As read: 5.5 mA
